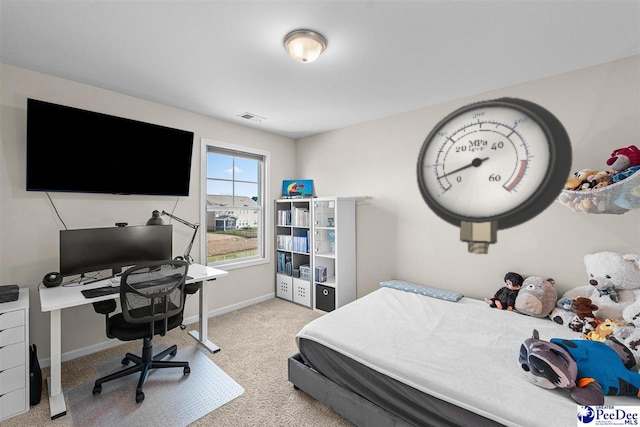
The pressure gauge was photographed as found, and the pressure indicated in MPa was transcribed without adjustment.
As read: 5 MPa
